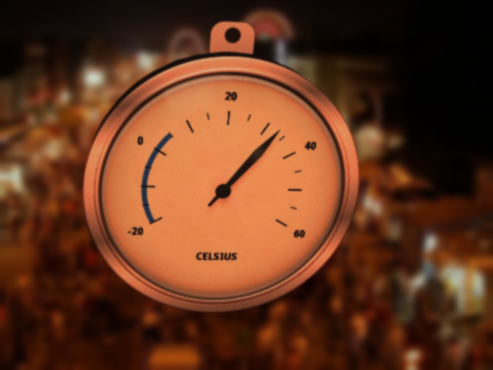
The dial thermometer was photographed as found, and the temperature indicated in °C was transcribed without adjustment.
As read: 32.5 °C
